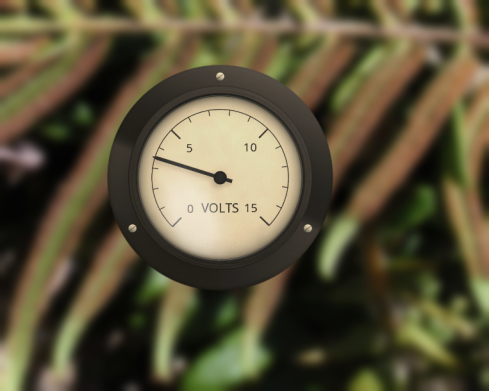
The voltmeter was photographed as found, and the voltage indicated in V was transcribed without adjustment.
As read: 3.5 V
